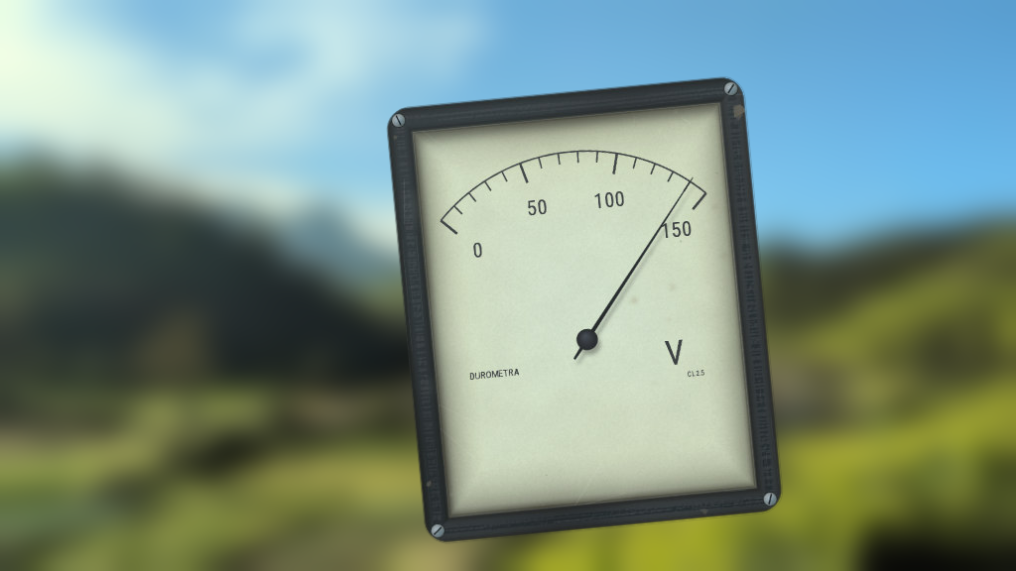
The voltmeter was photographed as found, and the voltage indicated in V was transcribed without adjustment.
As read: 140 V
